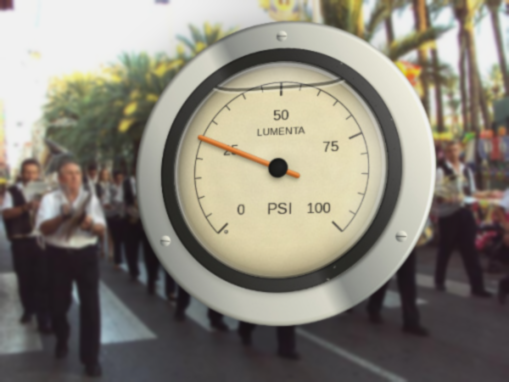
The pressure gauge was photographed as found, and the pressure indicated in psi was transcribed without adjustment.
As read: 25 psi
